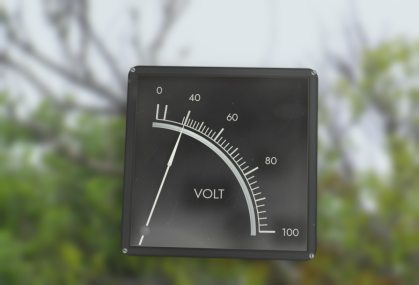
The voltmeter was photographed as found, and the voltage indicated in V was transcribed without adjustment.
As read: 40 V
